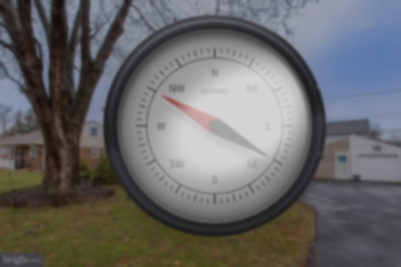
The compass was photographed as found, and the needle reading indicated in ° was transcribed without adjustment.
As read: 300 °
